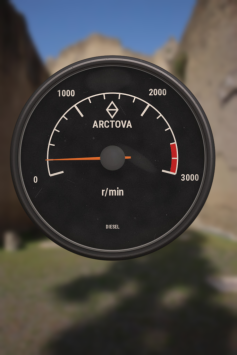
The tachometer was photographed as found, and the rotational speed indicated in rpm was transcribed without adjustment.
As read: 200 rpm
